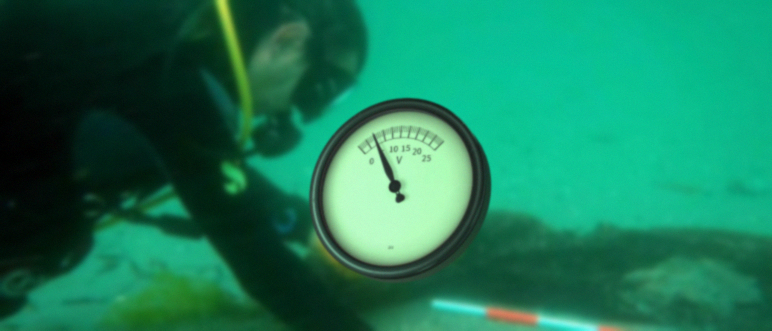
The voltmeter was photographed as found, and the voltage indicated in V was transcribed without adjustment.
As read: 5 V
